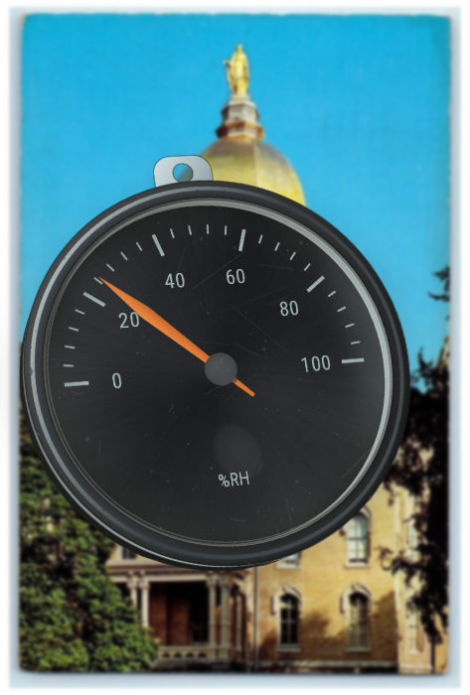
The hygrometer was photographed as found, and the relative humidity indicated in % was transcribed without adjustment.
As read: 24 %
